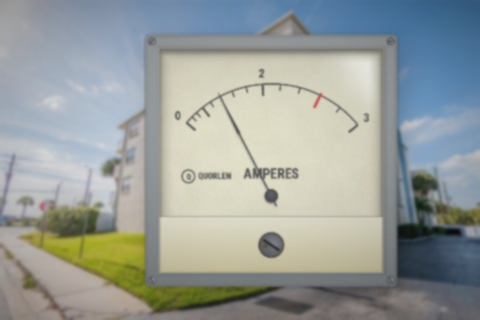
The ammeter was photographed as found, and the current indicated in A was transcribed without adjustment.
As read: 1.4 A
